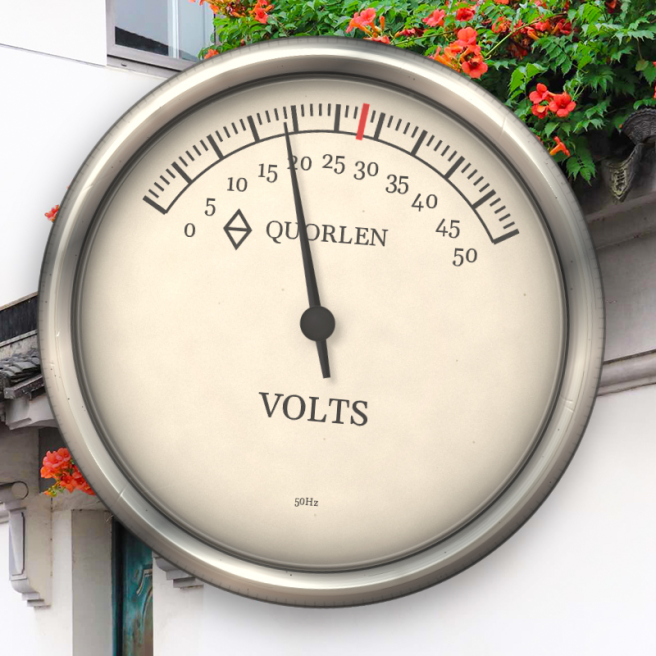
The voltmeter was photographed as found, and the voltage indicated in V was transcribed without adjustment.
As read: 19 V
